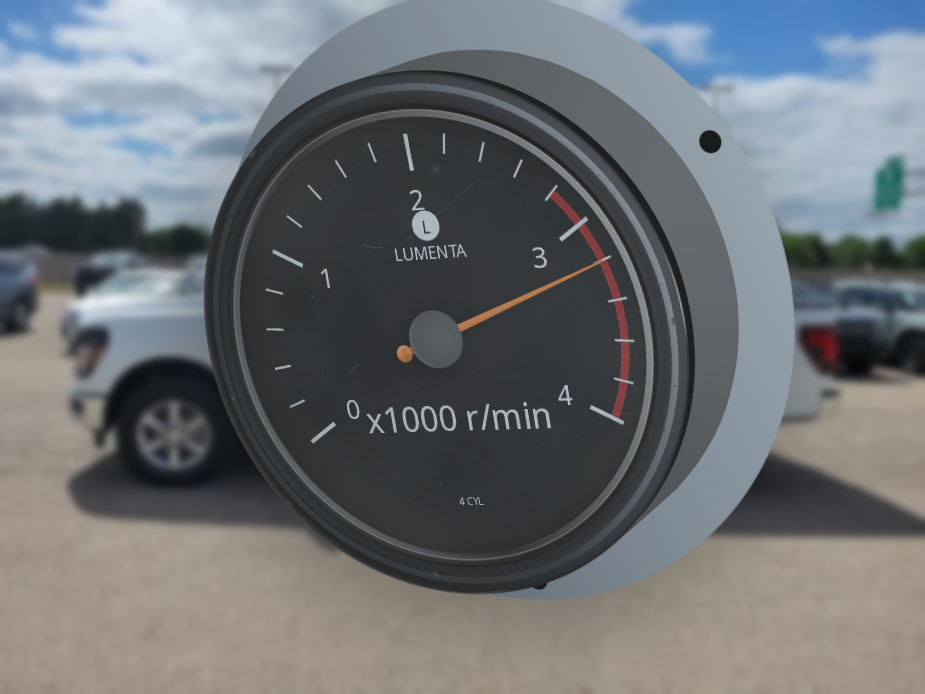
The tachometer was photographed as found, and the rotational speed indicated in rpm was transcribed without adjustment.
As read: 3200 rpm
